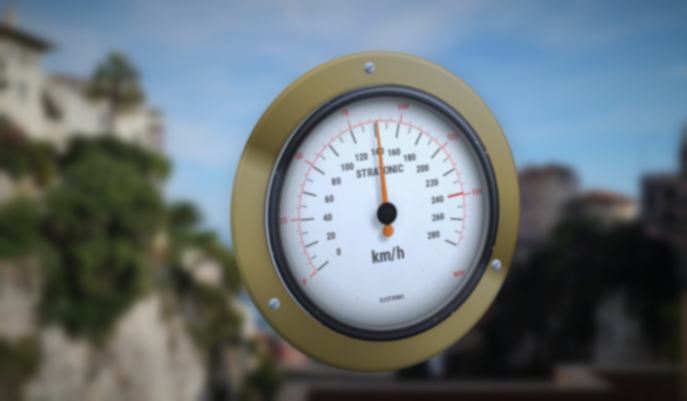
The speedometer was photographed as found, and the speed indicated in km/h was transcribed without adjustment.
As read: 140 km/h
